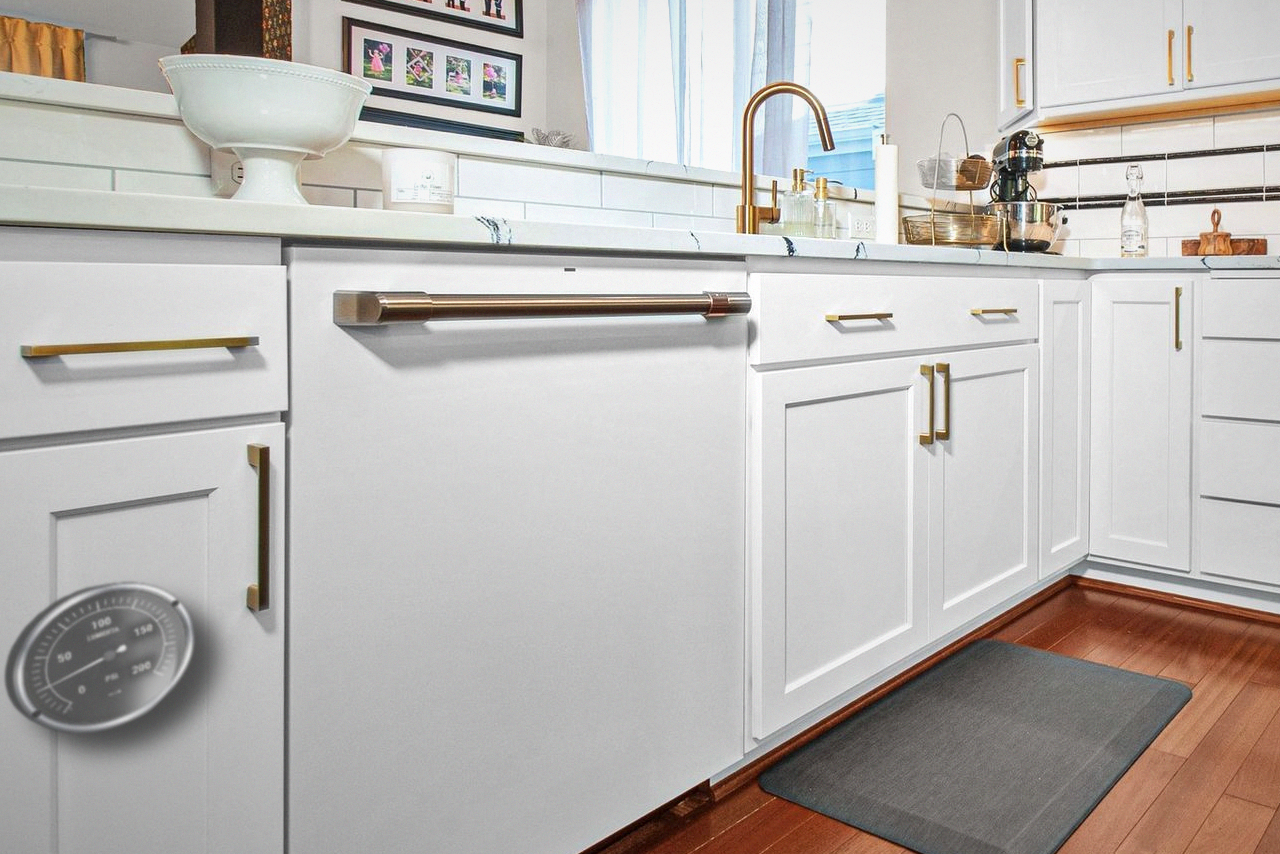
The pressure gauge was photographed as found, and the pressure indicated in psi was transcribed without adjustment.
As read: 25 psi
